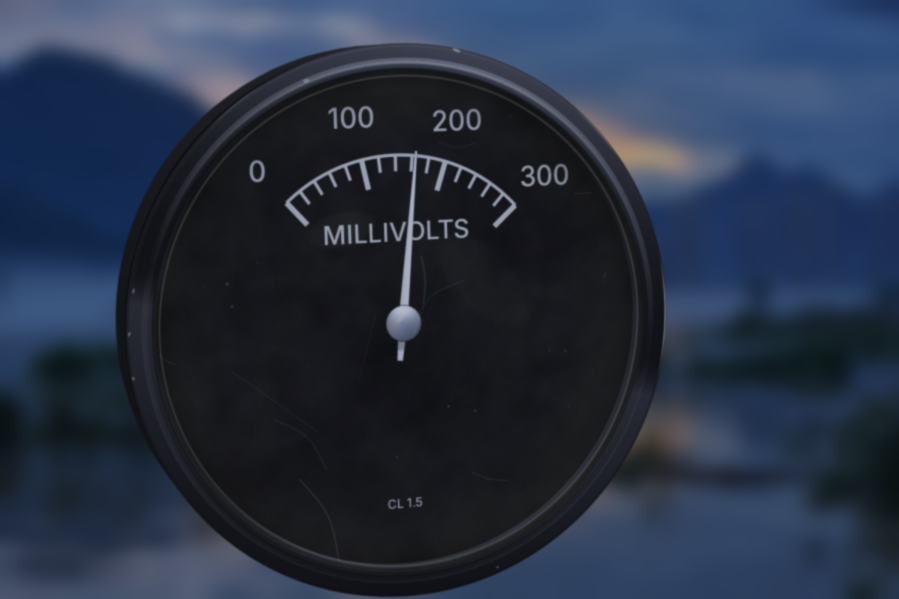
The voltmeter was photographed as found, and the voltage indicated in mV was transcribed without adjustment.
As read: 160 mV
